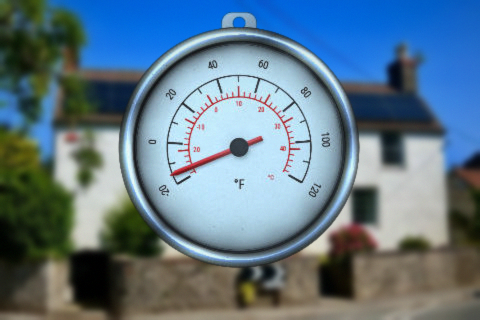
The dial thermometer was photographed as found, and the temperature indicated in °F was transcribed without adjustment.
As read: -15 °F
